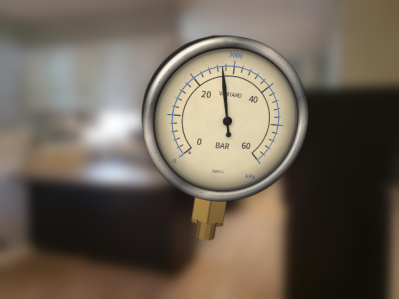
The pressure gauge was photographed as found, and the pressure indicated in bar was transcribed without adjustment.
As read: 27 bar
